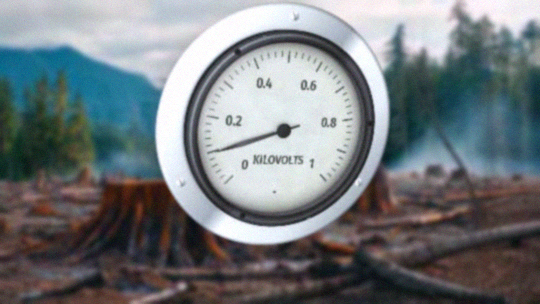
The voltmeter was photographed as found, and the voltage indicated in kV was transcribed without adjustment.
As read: 0.1 kV
